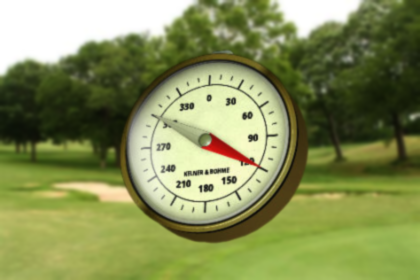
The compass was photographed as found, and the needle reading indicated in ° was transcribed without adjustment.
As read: 120 °
